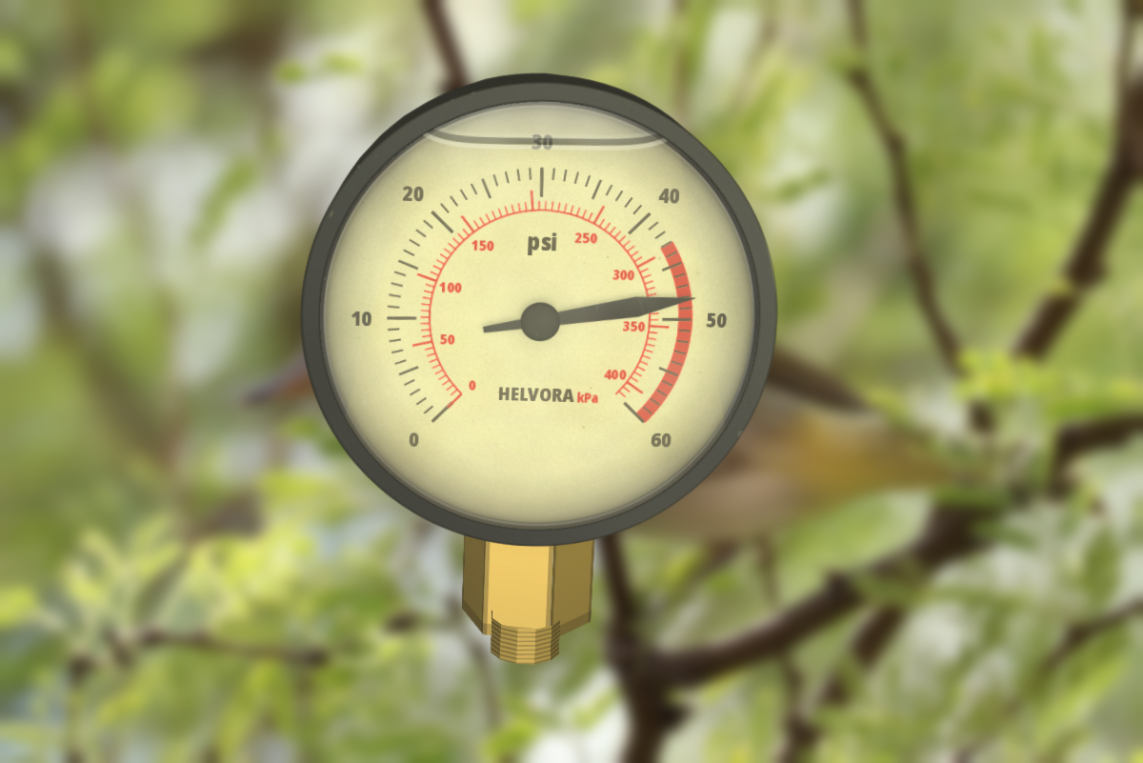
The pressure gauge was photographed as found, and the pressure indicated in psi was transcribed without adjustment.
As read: 48 psi
